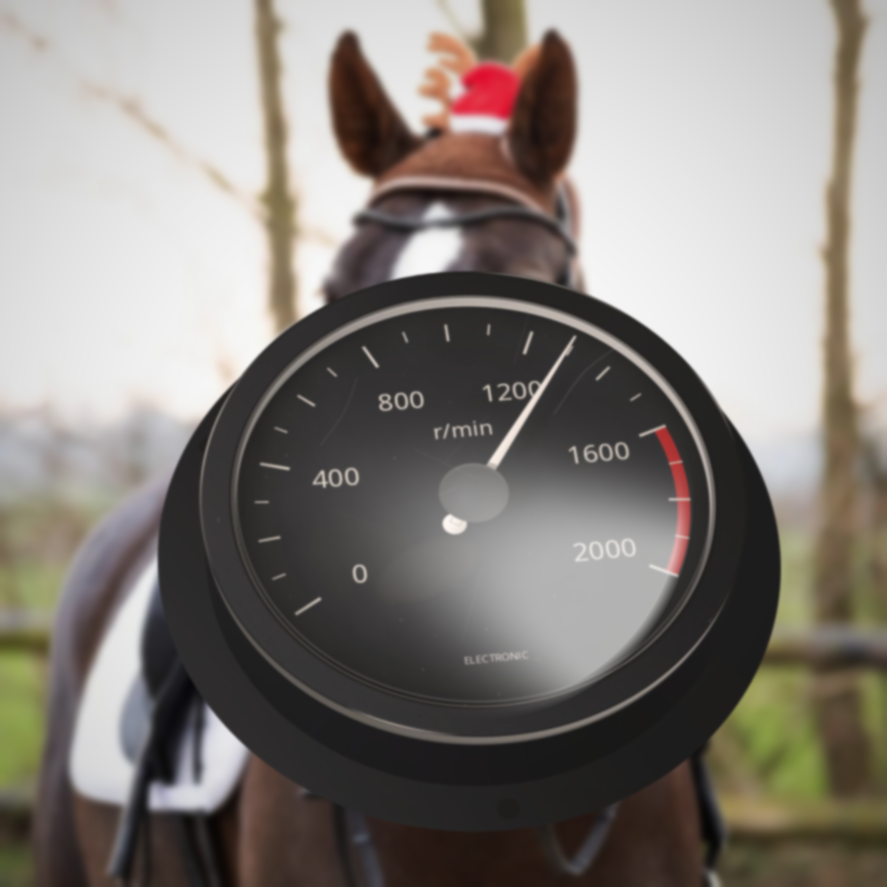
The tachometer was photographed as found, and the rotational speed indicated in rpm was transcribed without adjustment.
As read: 1300 rpm
